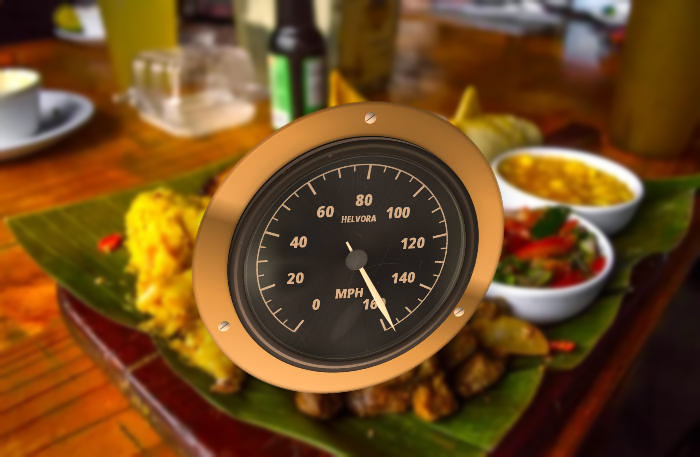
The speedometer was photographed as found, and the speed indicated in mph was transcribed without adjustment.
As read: 157.5 mph
